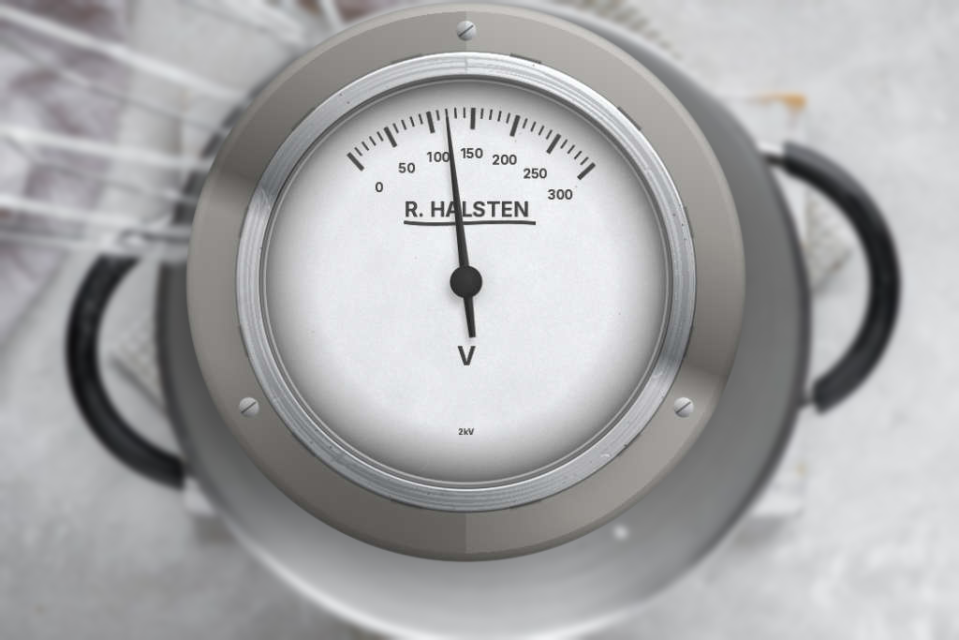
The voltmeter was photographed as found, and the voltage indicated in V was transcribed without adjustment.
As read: 120 V
